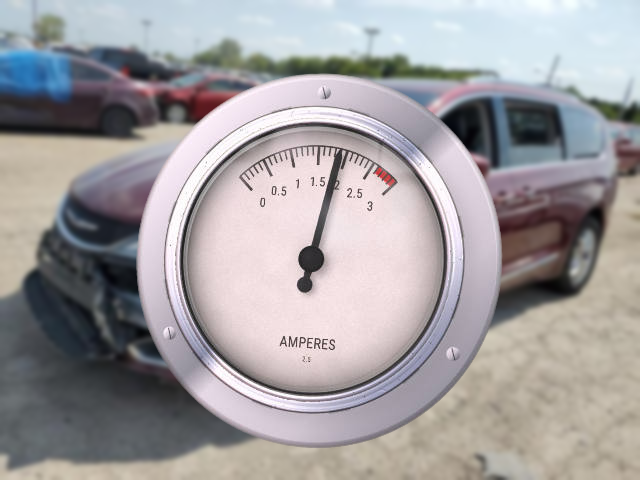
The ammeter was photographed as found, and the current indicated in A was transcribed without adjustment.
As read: 1.9 A
